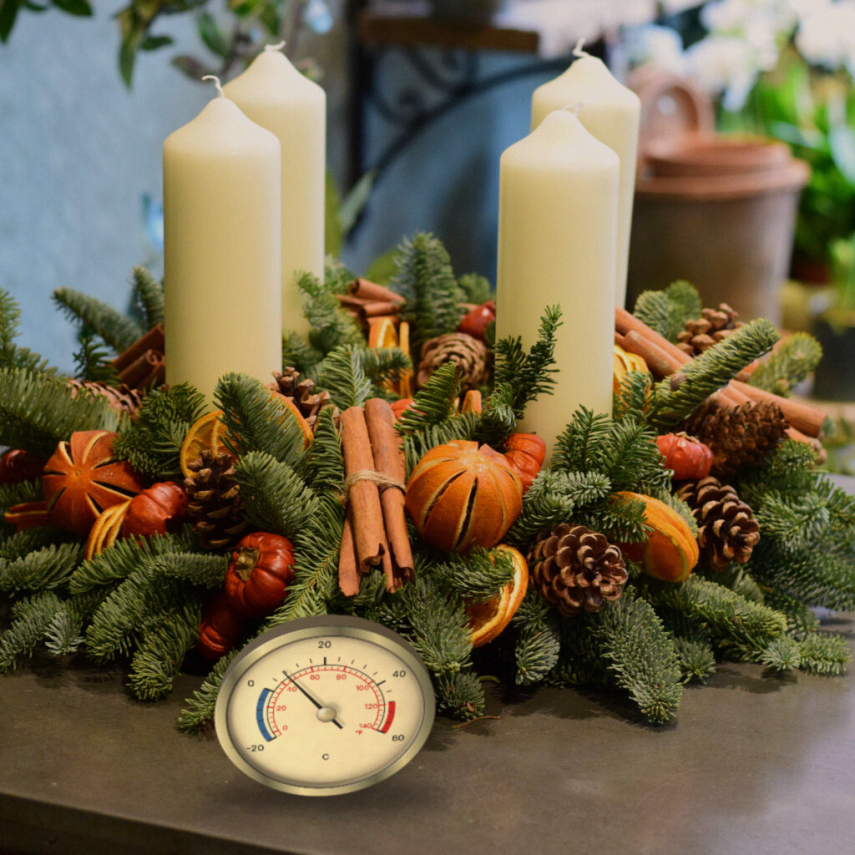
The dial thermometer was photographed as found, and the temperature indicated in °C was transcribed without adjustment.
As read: 8 °C
